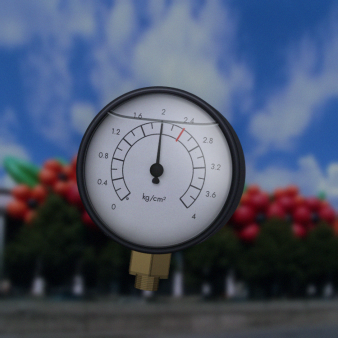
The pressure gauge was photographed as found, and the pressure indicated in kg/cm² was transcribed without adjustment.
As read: 2 kg/cm²
